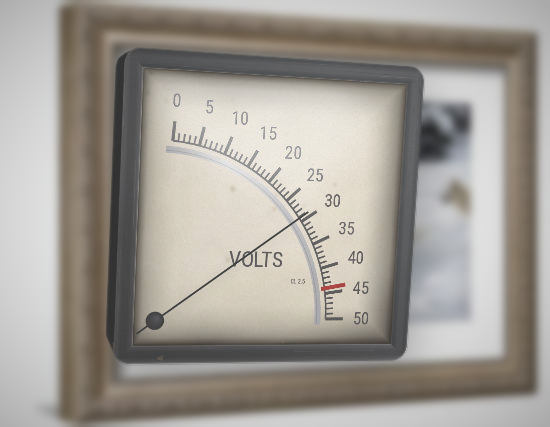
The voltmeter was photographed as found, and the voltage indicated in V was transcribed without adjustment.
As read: 29 V
